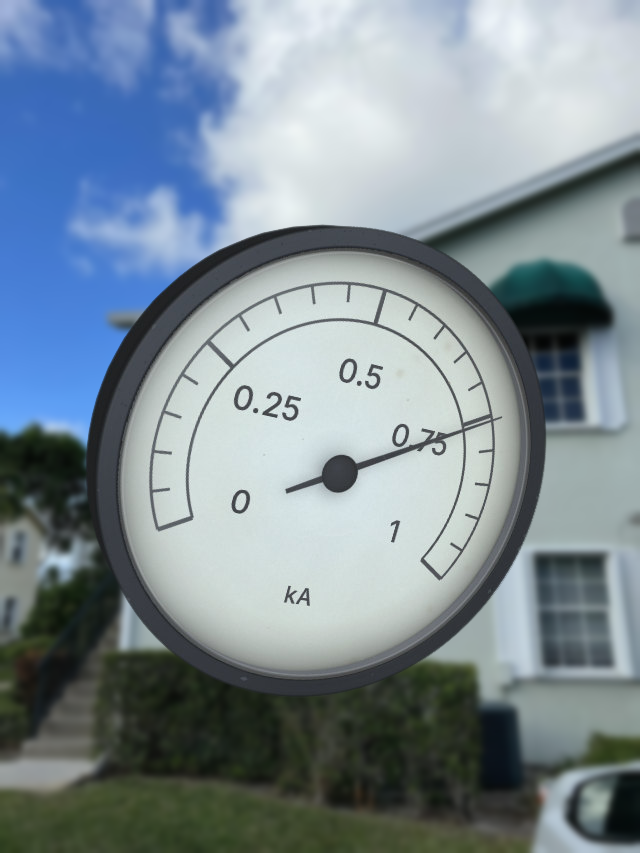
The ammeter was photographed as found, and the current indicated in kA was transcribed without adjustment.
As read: 0.75 kA
